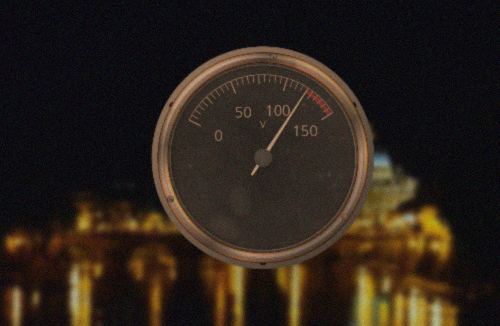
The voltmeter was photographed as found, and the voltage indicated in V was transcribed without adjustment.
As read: 120 V
